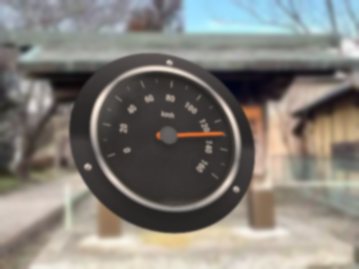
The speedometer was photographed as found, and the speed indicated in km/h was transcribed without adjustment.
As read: 130 km/h
